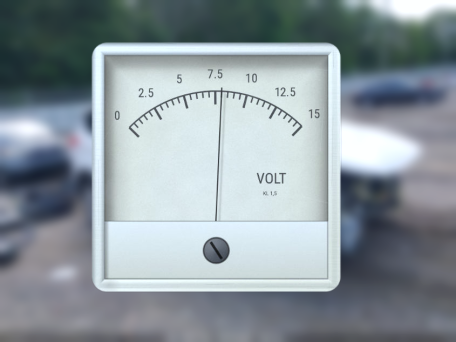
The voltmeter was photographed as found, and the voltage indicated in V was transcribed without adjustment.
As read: 8 V
